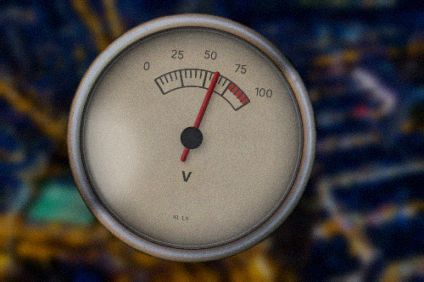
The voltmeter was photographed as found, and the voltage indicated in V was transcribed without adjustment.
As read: 60 V
